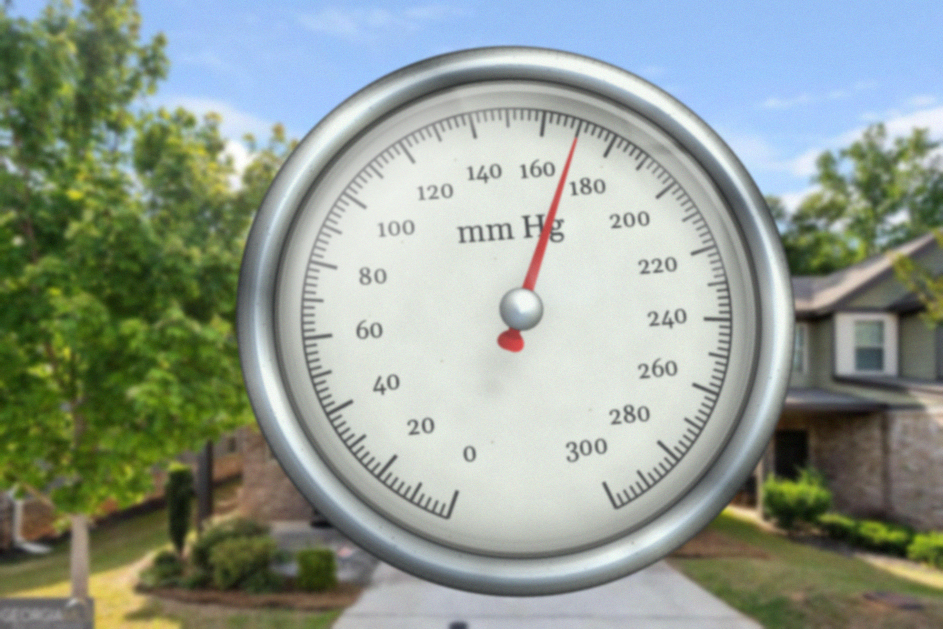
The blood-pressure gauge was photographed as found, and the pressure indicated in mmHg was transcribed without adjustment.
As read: 170 mmHg
